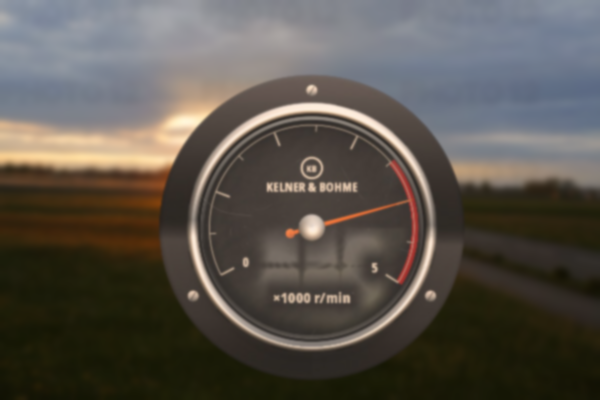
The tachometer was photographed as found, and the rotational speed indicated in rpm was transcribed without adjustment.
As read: 4000 rpm
